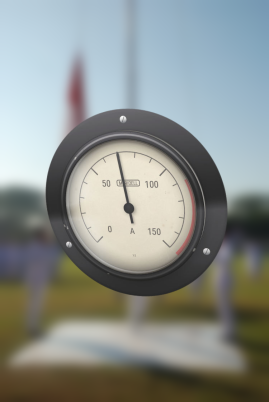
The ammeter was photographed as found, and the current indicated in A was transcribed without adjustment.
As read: 70 A
